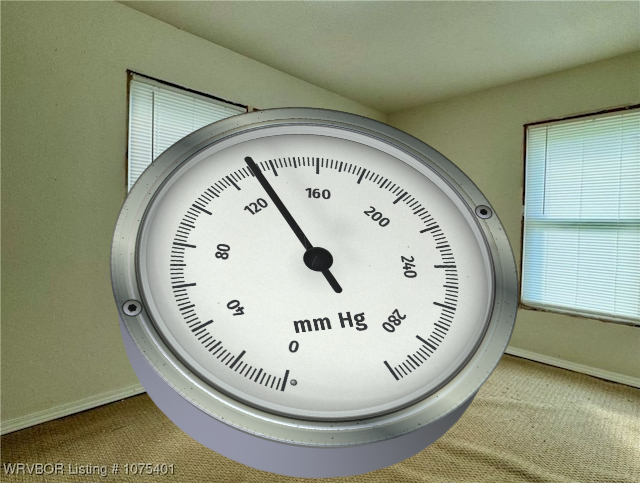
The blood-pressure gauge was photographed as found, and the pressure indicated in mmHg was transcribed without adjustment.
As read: 130 mmHg
